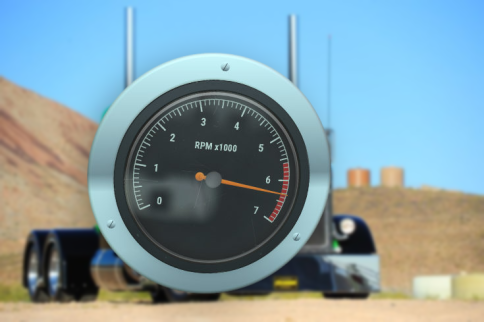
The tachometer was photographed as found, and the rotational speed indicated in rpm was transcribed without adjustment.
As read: 6300 rpm
